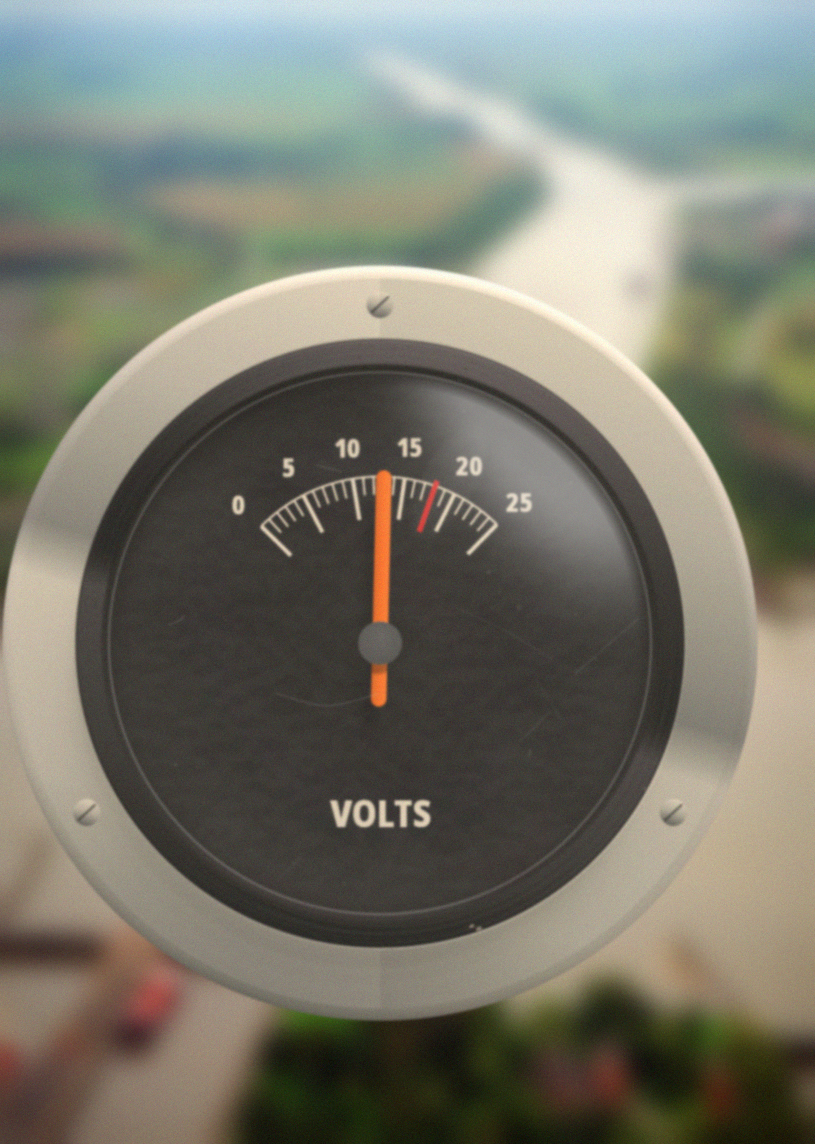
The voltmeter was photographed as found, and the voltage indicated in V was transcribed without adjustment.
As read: 13 V
